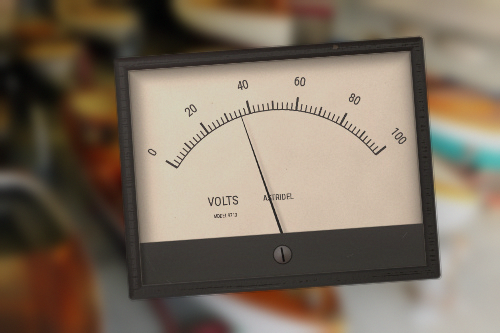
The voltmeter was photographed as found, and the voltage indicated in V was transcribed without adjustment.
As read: 36 V
